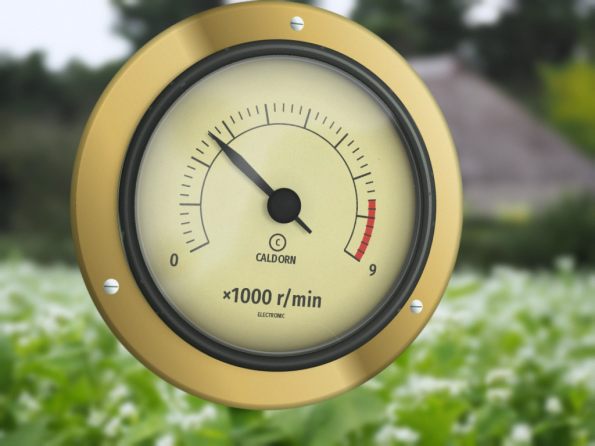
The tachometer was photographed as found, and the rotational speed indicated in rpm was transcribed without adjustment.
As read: 2600 rpm
